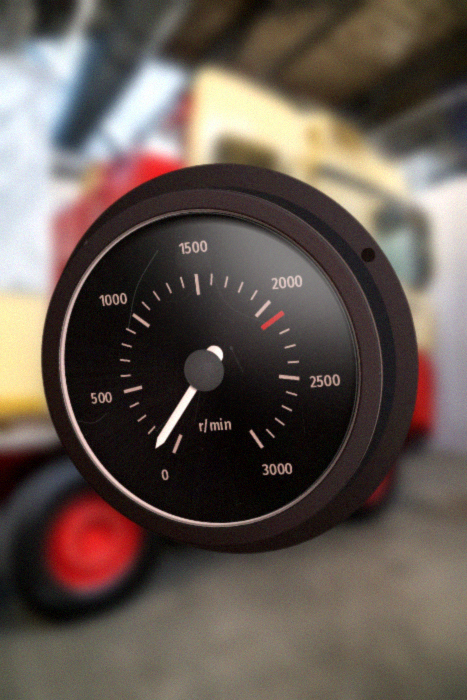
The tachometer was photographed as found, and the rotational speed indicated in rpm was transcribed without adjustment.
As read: 100 rpm
